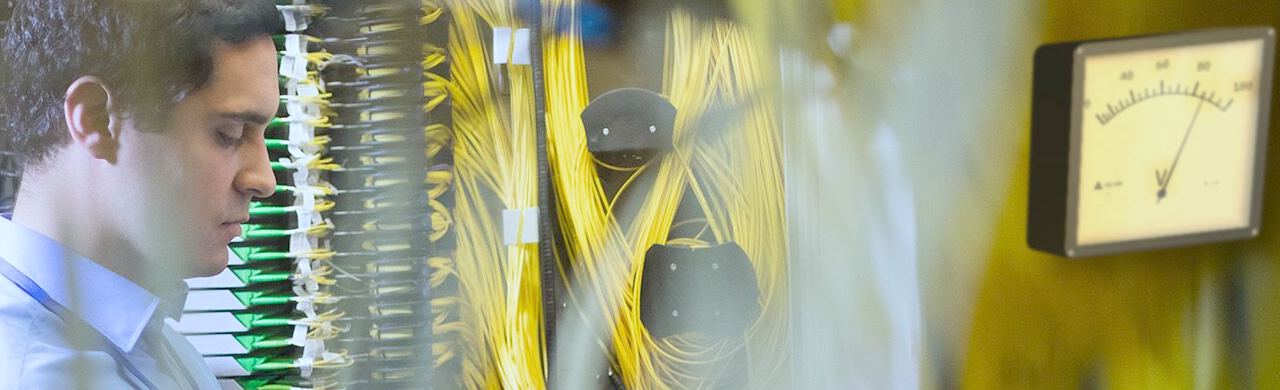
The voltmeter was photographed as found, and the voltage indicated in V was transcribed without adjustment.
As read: 85 V
